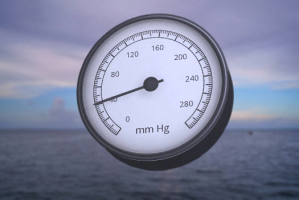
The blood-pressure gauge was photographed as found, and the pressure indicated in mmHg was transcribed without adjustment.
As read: 40 mmHg
